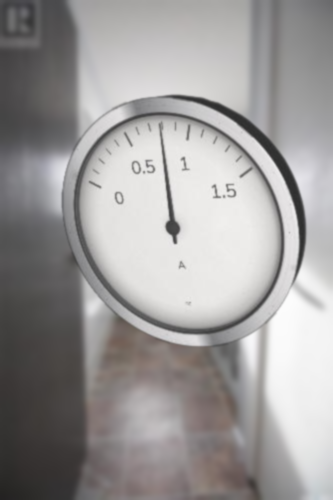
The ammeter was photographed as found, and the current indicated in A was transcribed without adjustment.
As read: 0.8 A
